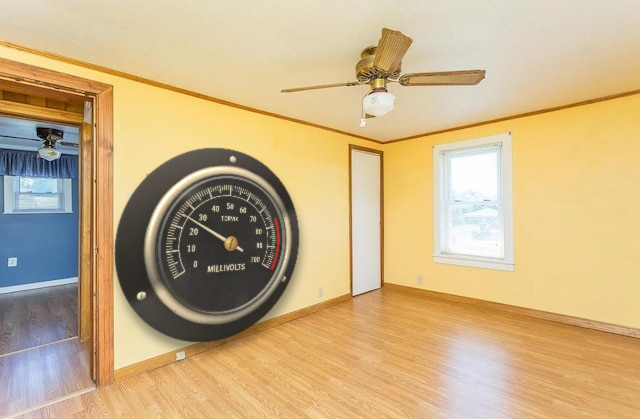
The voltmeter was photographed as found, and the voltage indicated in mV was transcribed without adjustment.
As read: 25 mV
